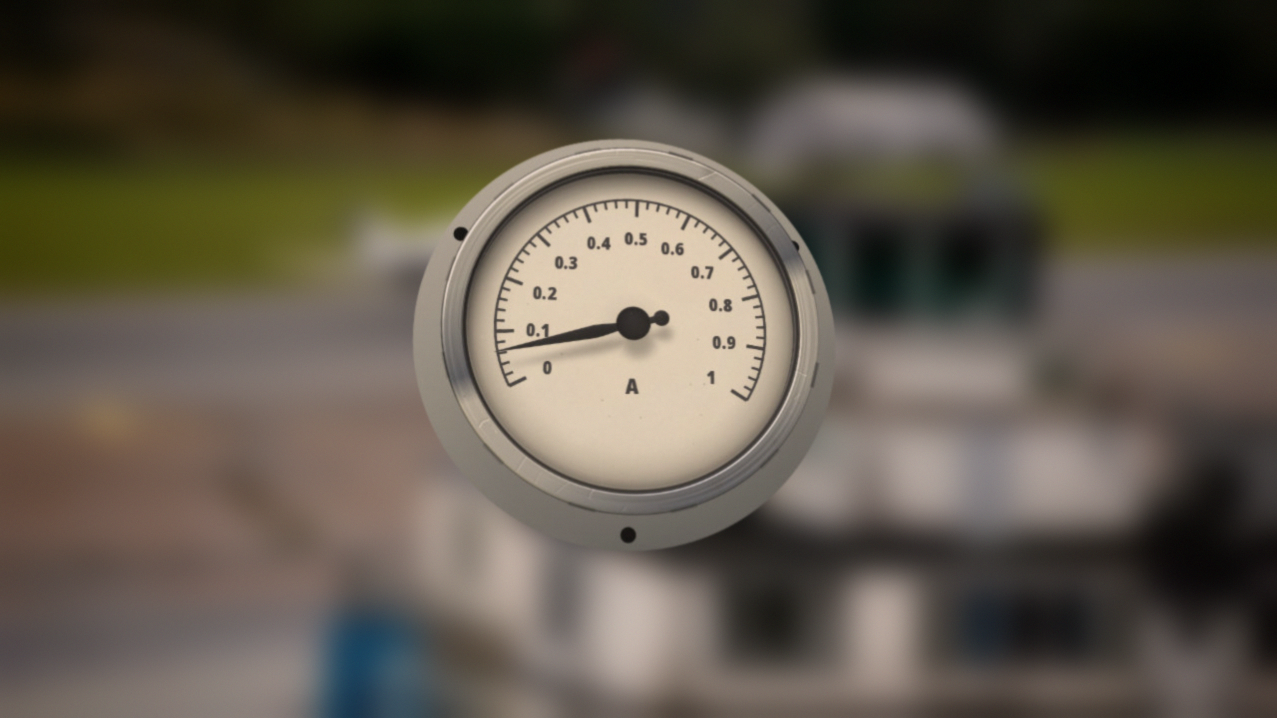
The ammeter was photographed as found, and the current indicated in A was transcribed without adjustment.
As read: 0.06 A
